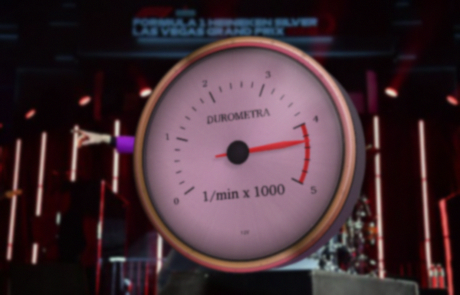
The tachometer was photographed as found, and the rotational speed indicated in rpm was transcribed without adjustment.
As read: 4300 rpm
